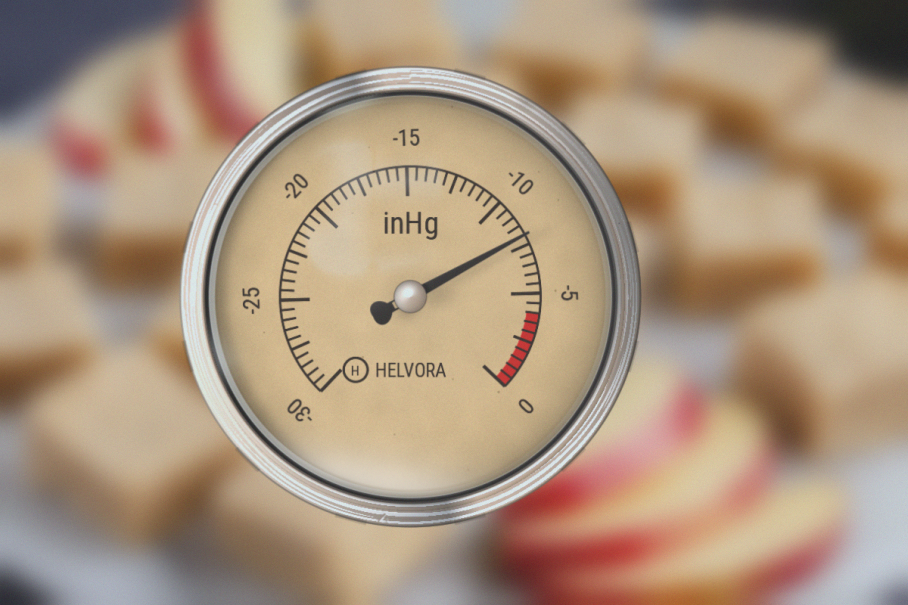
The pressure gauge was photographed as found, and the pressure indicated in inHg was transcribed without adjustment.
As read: -8 inHg
